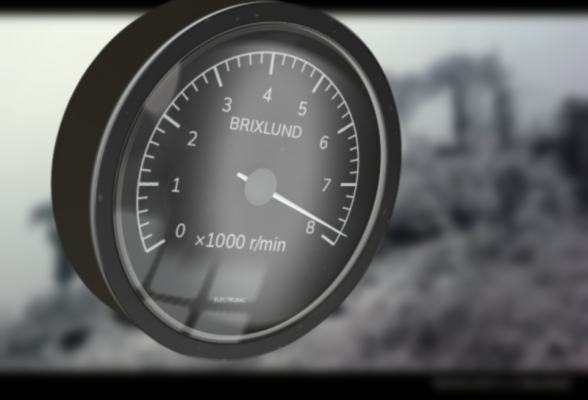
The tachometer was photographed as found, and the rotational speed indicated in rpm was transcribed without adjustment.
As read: 7800 rpm
